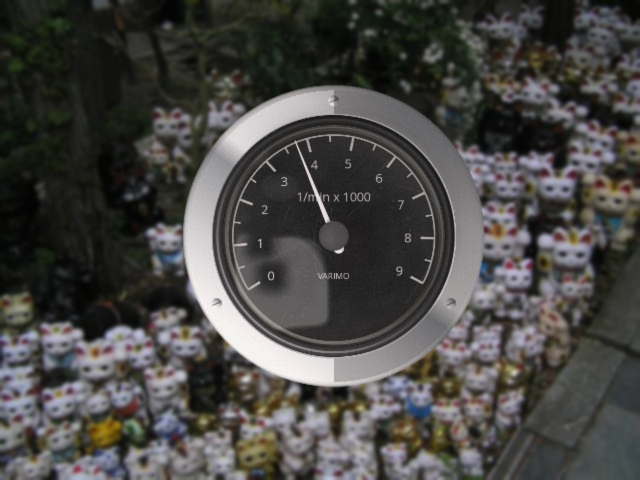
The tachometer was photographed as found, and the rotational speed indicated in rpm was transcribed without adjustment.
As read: 3750 rpm
